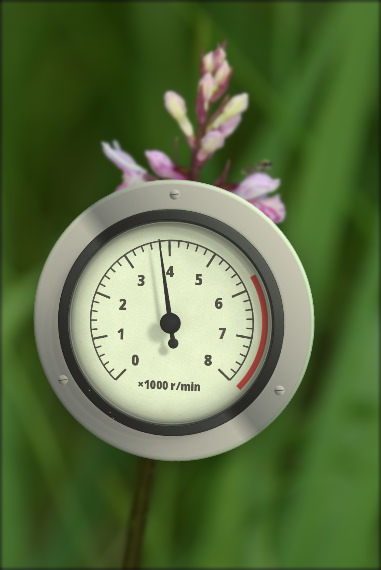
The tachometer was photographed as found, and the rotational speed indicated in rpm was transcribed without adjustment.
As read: 3800 rpm
